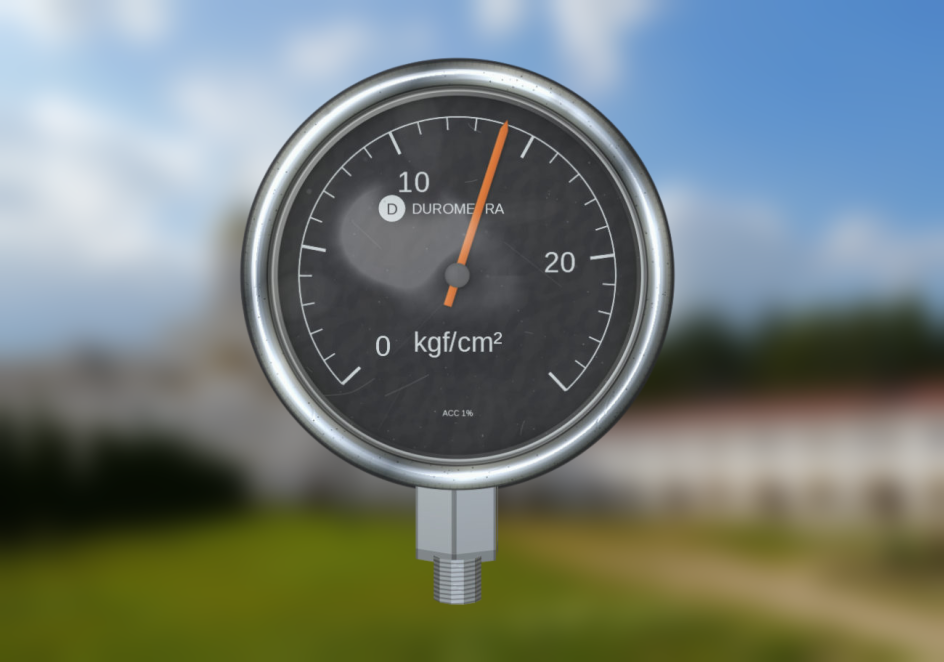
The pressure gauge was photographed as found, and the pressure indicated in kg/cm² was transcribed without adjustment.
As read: 14 kg/cm²
